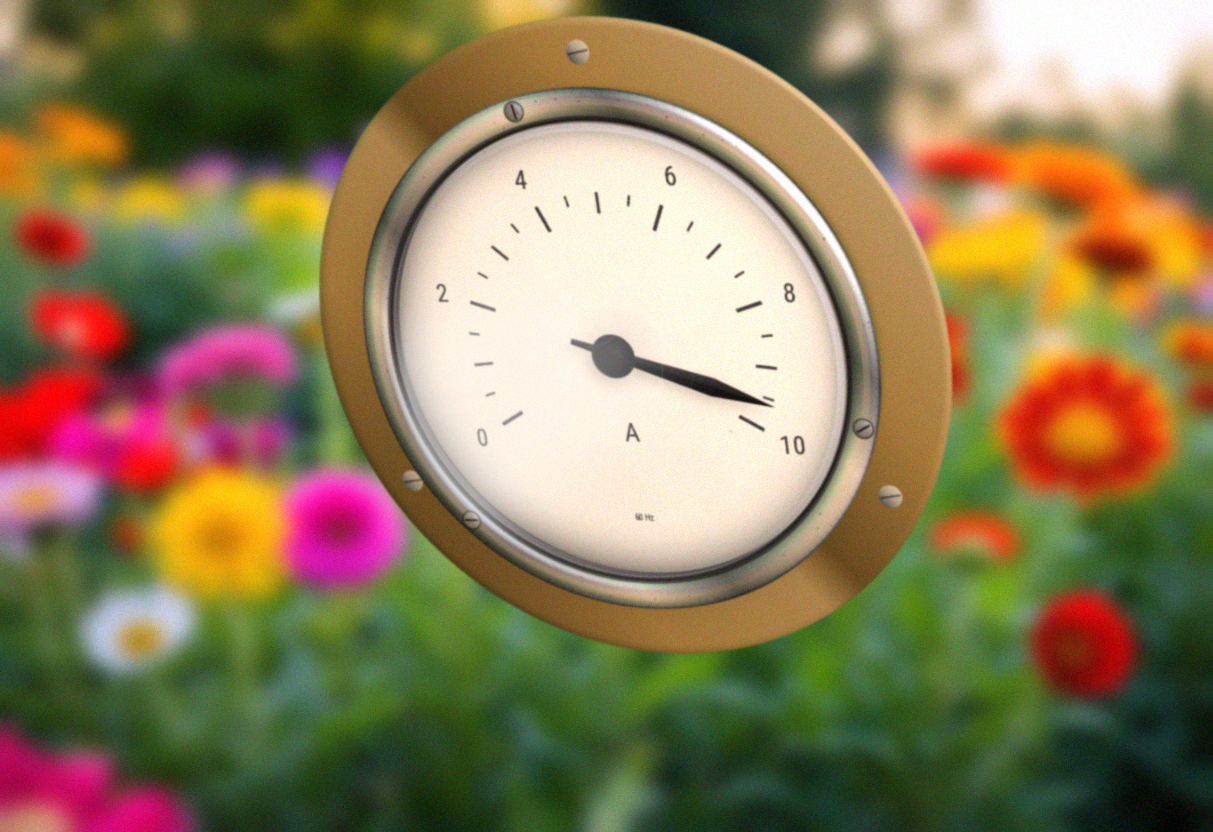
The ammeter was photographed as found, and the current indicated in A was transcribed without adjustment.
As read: 9.5 A
